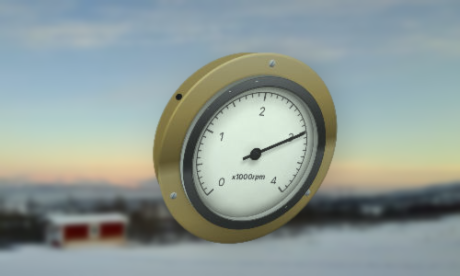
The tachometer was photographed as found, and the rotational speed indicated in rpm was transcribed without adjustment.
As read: 3000 rpm
